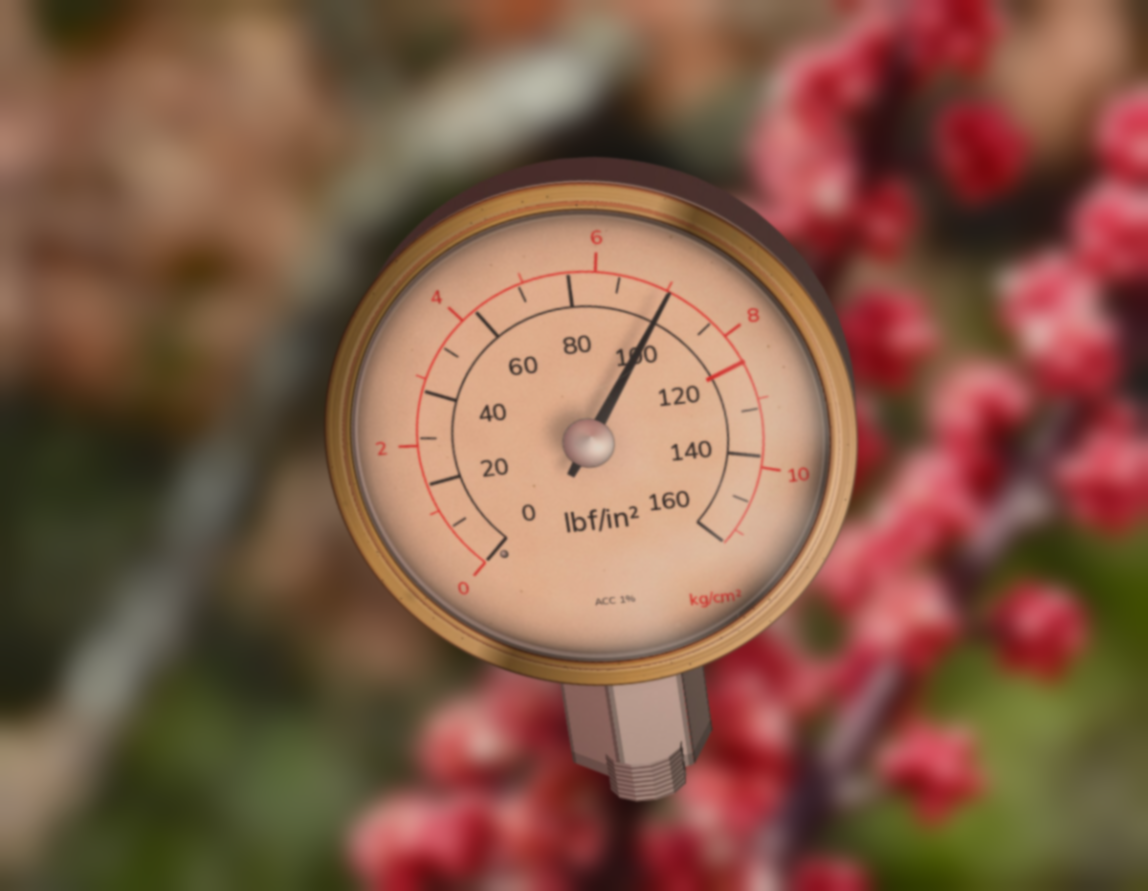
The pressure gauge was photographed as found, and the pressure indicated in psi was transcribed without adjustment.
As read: 100 psi
